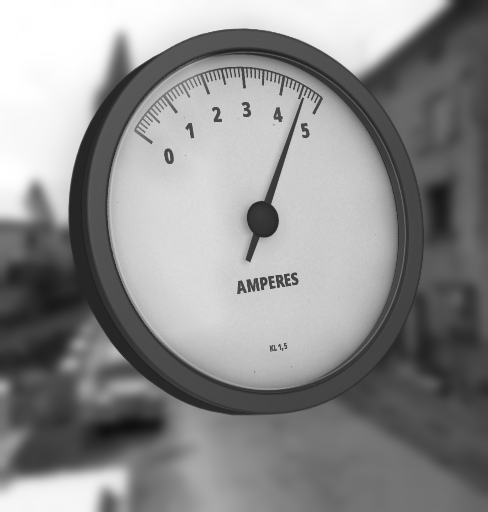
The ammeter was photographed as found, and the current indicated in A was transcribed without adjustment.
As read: 4.5 A
